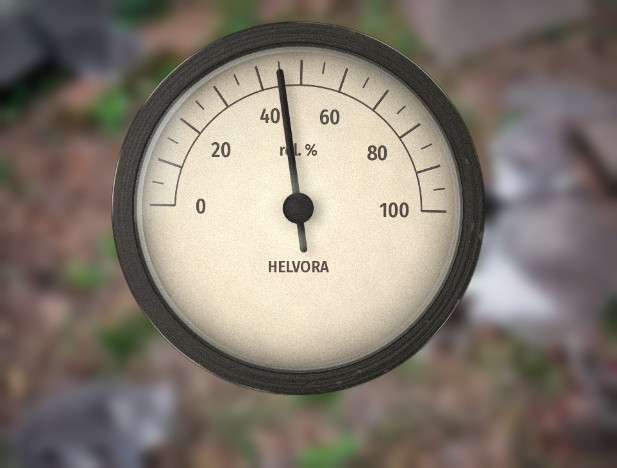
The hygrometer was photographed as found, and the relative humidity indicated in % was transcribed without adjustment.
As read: 45 %
